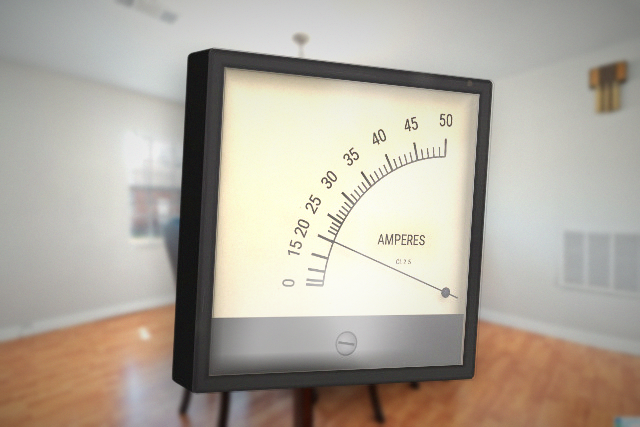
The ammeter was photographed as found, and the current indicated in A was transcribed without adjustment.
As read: 20 A
